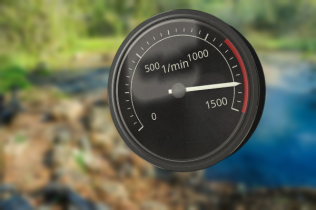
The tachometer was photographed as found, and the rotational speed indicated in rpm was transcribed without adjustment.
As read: 1350 rpm
